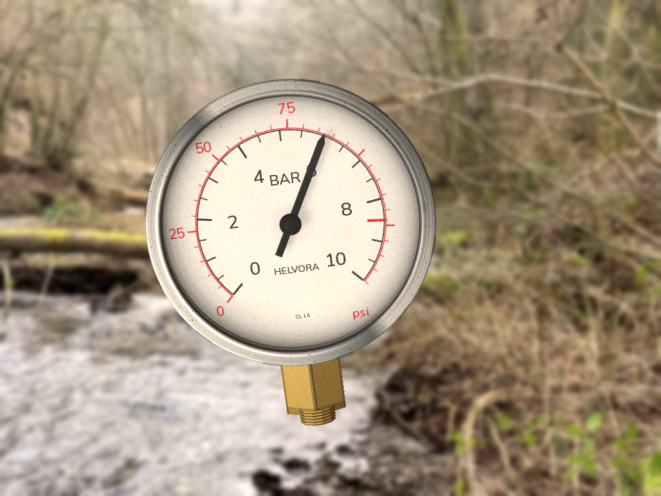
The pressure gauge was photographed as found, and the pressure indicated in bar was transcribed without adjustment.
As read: 6 bar
